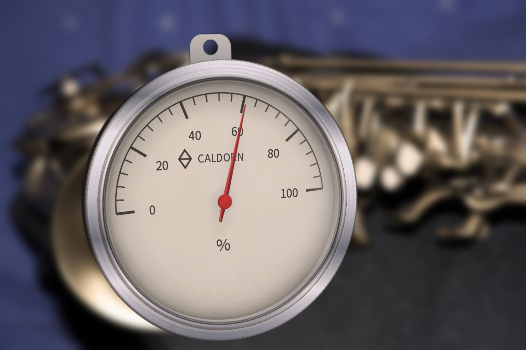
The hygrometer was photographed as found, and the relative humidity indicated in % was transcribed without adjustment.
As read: 60 %
